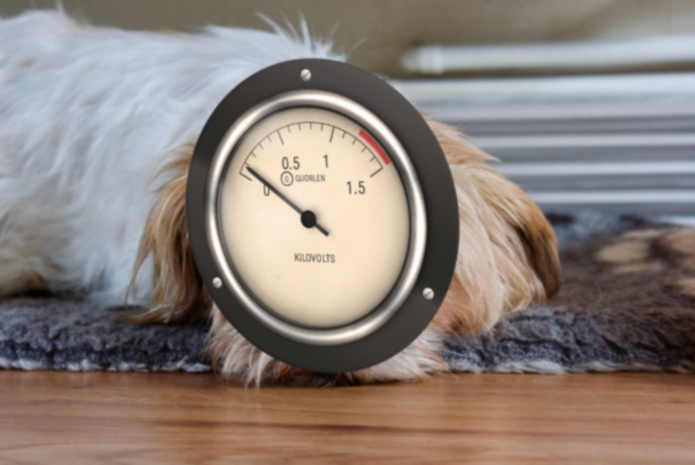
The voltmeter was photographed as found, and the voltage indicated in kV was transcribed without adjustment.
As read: 0.1 kV
